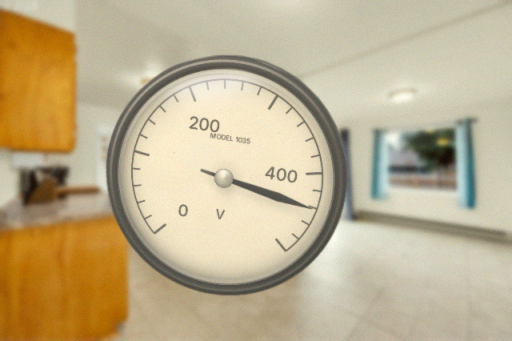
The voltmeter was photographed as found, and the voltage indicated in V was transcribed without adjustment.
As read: 440 V
